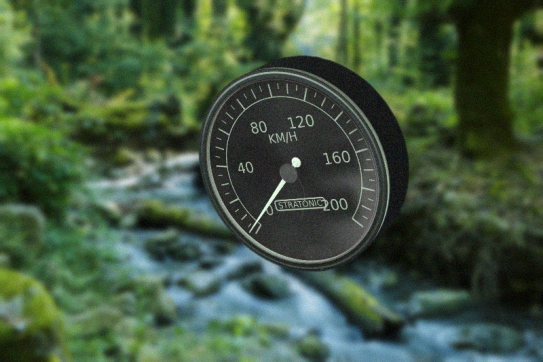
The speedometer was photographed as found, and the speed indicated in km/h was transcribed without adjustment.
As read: 2.5 km/h
